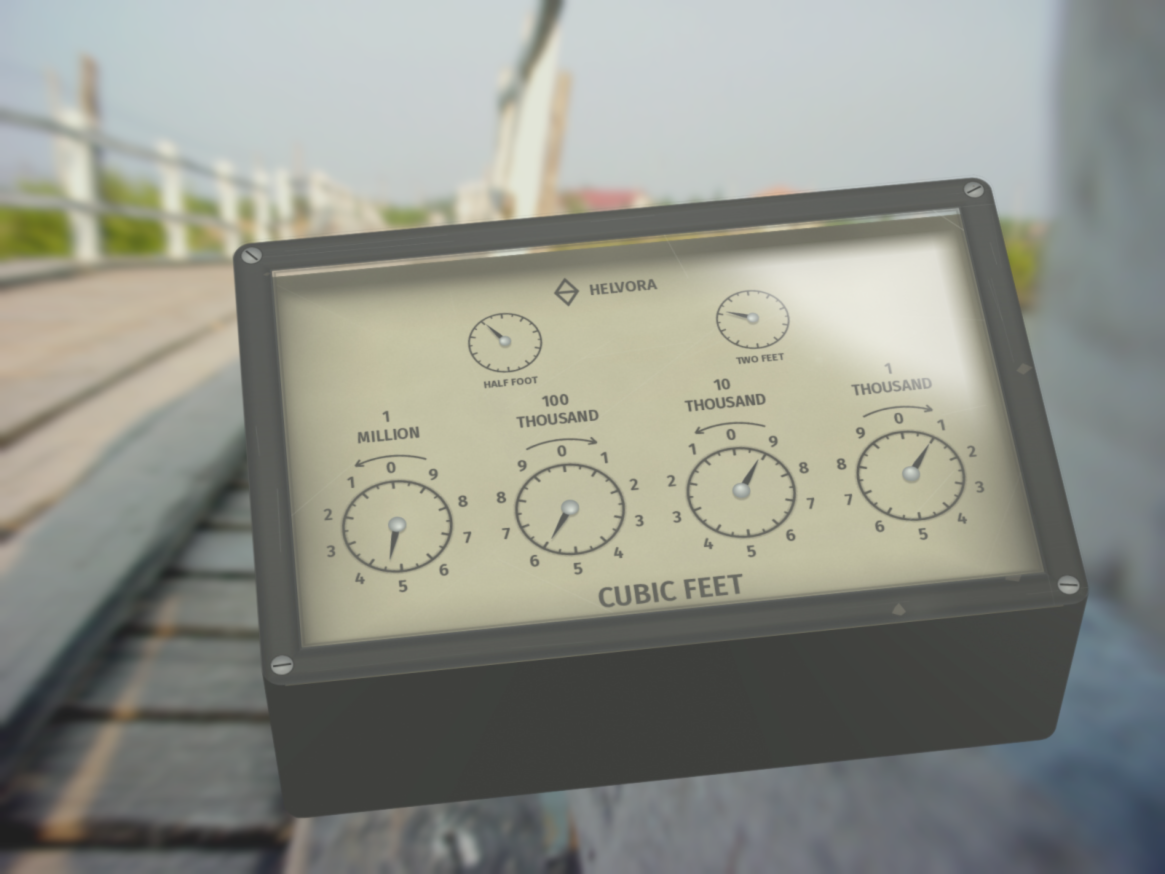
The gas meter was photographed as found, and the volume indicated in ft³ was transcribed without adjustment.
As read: 459100 ft³
